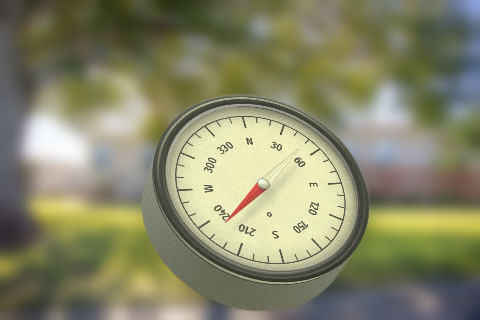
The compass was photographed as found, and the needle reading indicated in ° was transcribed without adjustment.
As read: 230 °
